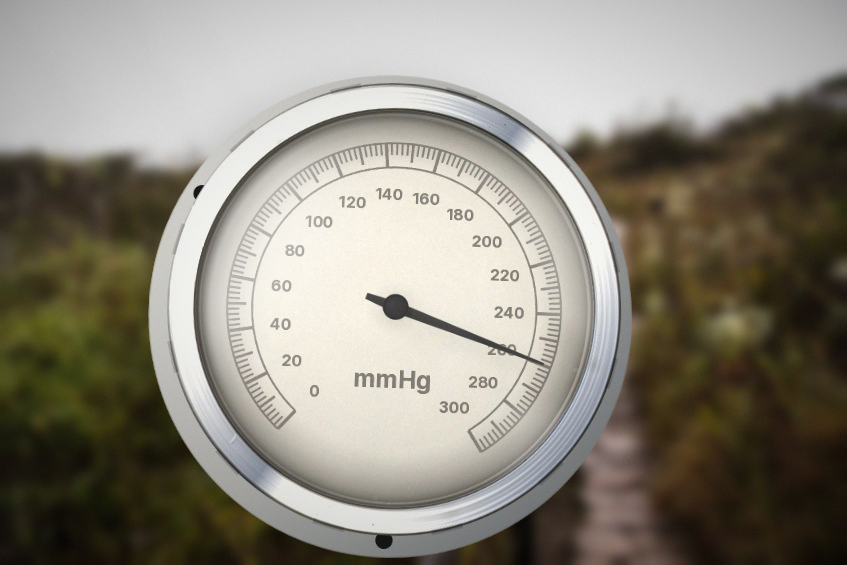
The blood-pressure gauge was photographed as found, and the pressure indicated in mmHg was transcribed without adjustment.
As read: 260 mmHg
